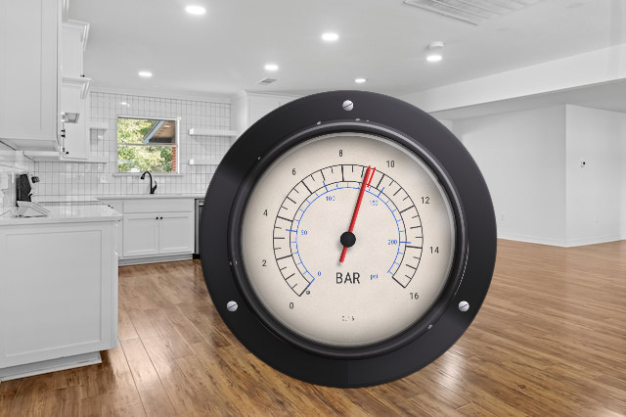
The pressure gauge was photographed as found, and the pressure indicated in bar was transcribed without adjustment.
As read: 9.25 bar
